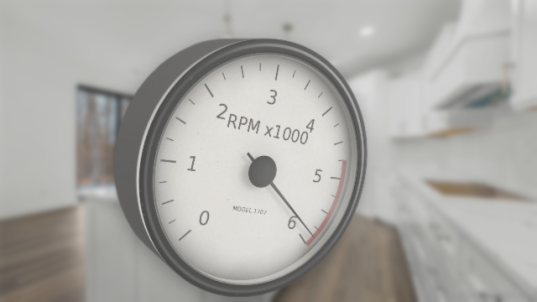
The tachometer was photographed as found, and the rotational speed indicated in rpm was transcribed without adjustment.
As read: 5875 rpm
